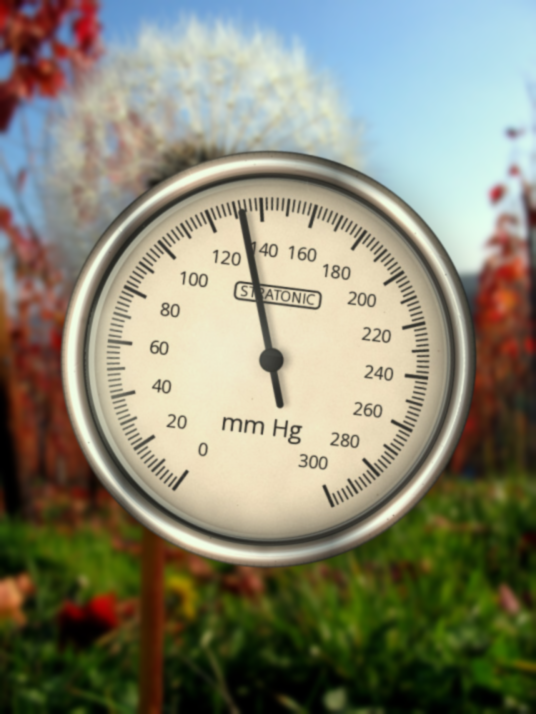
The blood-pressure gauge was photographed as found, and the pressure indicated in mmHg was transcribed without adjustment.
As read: 132 mmHg
